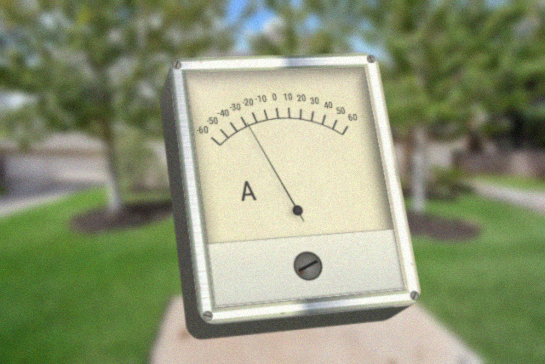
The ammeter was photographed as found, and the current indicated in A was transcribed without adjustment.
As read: -30 A
